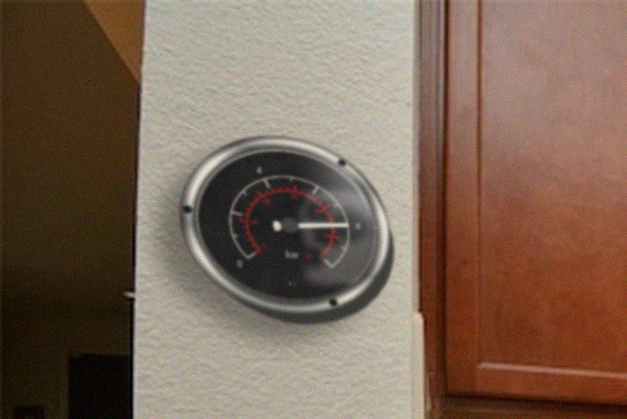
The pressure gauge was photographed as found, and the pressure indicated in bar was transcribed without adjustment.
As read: 8 bar
